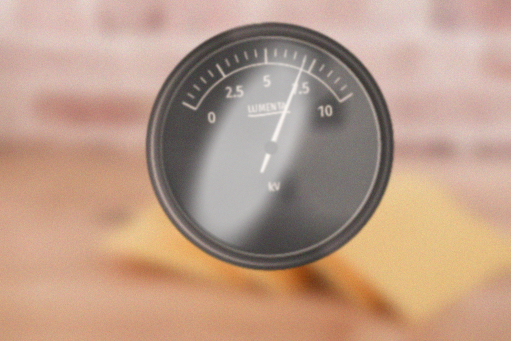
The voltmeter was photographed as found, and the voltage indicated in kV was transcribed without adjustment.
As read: 7 kV
